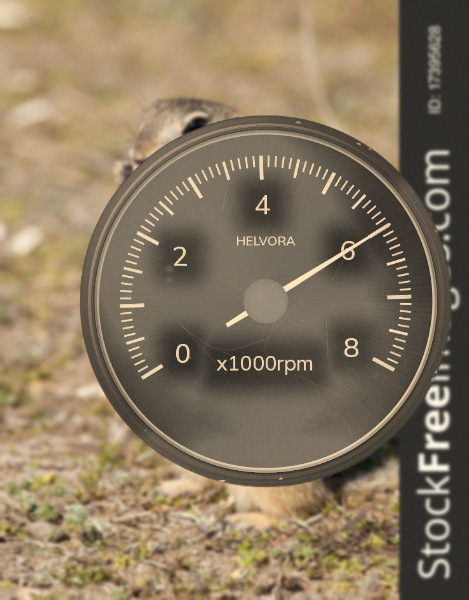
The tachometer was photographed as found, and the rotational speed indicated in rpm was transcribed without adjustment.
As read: 6000 rpm
